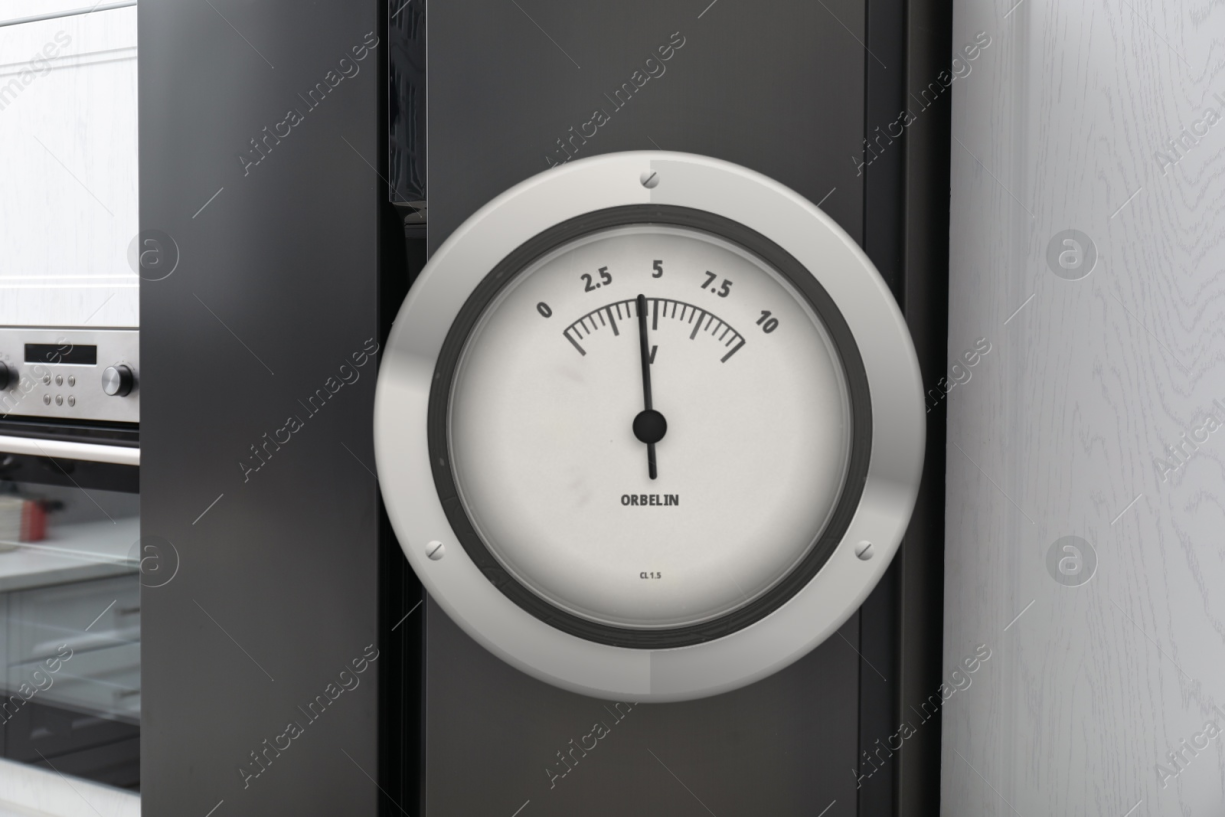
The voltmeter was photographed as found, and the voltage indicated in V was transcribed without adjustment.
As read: 4.25 V
